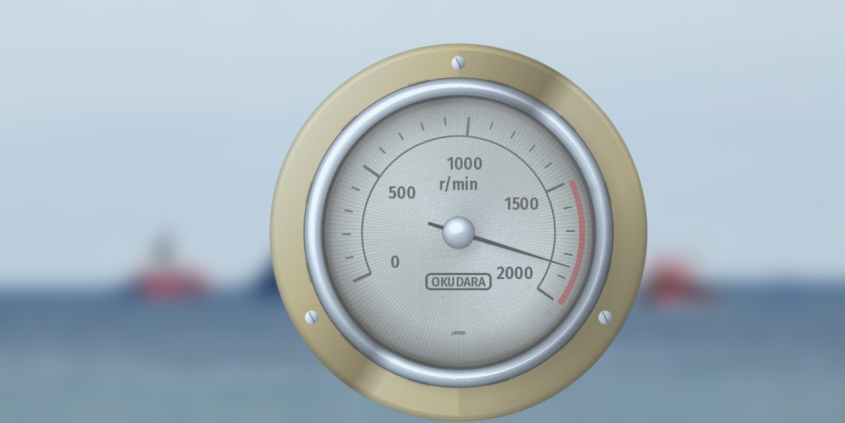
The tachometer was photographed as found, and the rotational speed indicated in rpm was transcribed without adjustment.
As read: 1850 rpm
